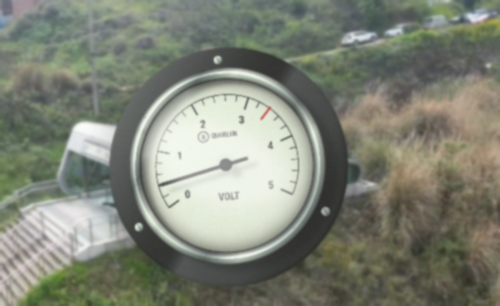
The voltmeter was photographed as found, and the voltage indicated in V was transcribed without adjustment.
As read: 0.4 V
